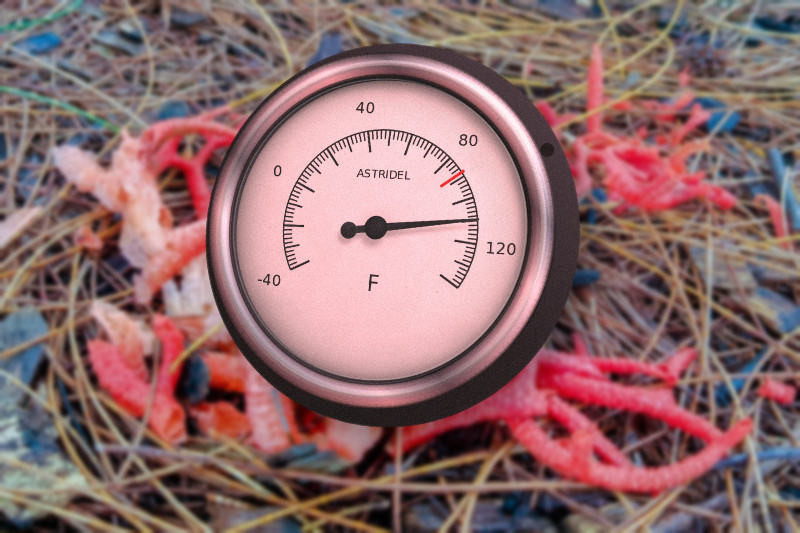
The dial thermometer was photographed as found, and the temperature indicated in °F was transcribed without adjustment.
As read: 110 °F
